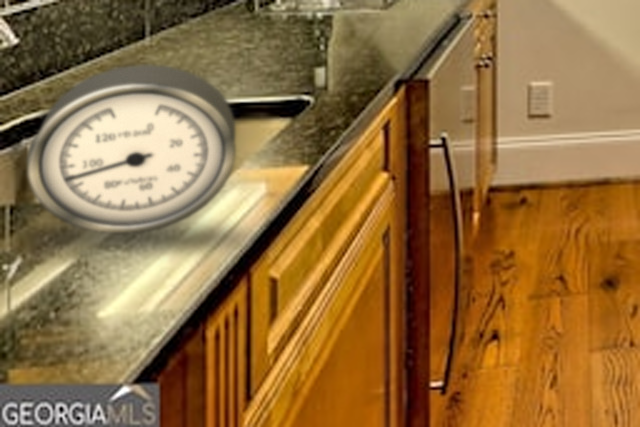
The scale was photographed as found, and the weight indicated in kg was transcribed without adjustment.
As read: 95 kg
